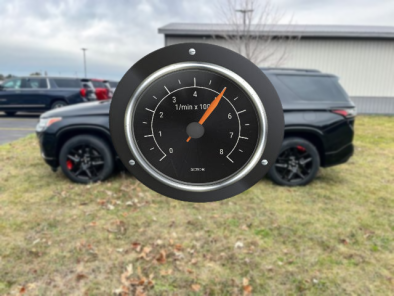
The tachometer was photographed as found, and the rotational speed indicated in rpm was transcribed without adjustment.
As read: 5000 rpm
